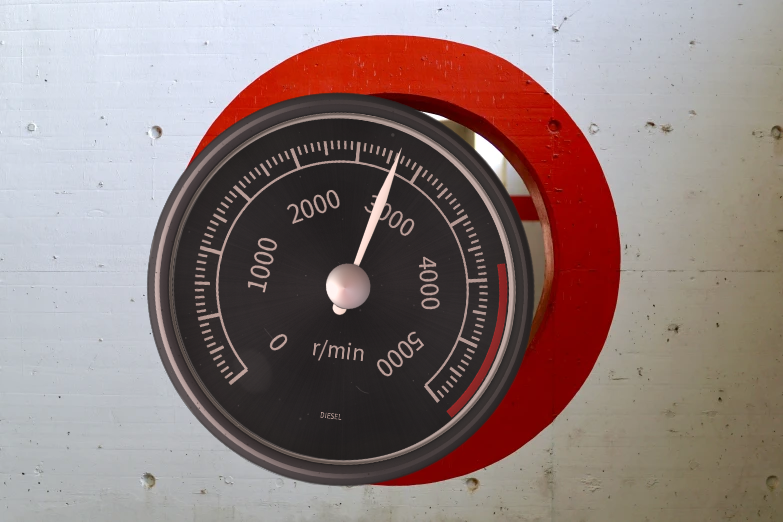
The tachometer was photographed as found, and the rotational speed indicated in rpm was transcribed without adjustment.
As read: 2800 rpm
